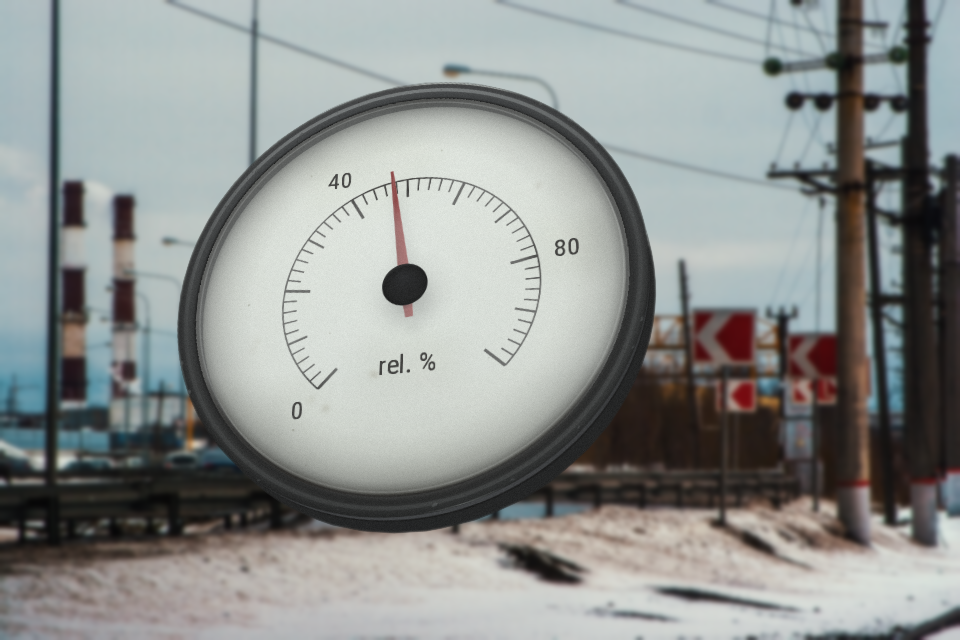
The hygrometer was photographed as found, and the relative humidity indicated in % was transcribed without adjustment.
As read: 48 %
